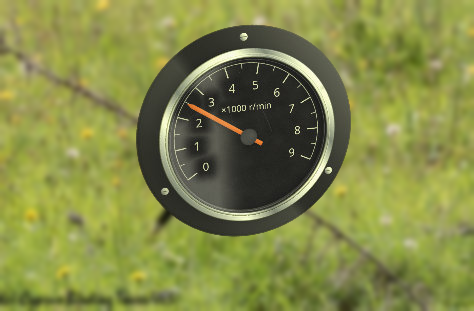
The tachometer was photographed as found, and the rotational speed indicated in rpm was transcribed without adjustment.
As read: 2500 rpm
